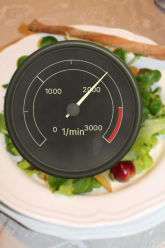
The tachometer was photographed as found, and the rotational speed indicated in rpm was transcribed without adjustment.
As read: 2000 rpm
